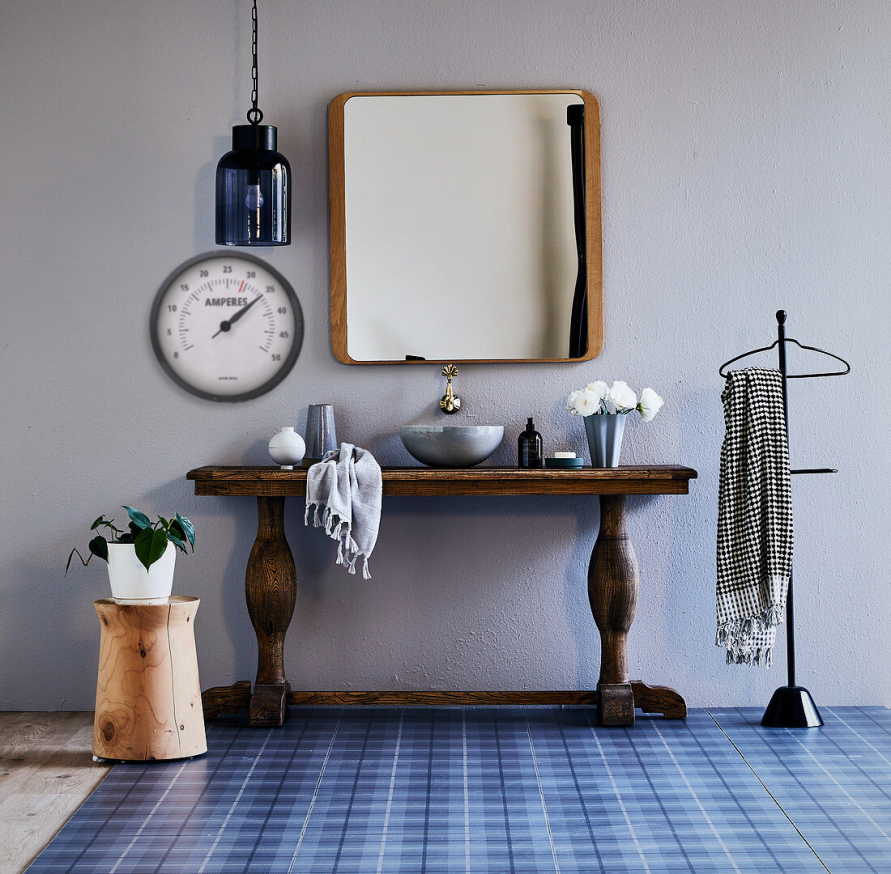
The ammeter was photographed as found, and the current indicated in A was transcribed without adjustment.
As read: 35 A
